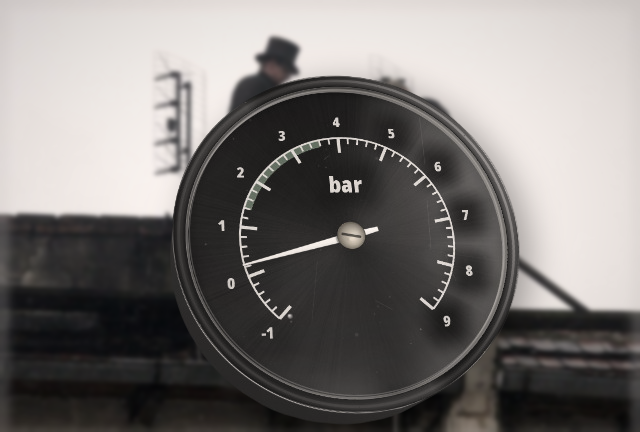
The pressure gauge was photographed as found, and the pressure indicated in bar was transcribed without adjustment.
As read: 0.2 bar
